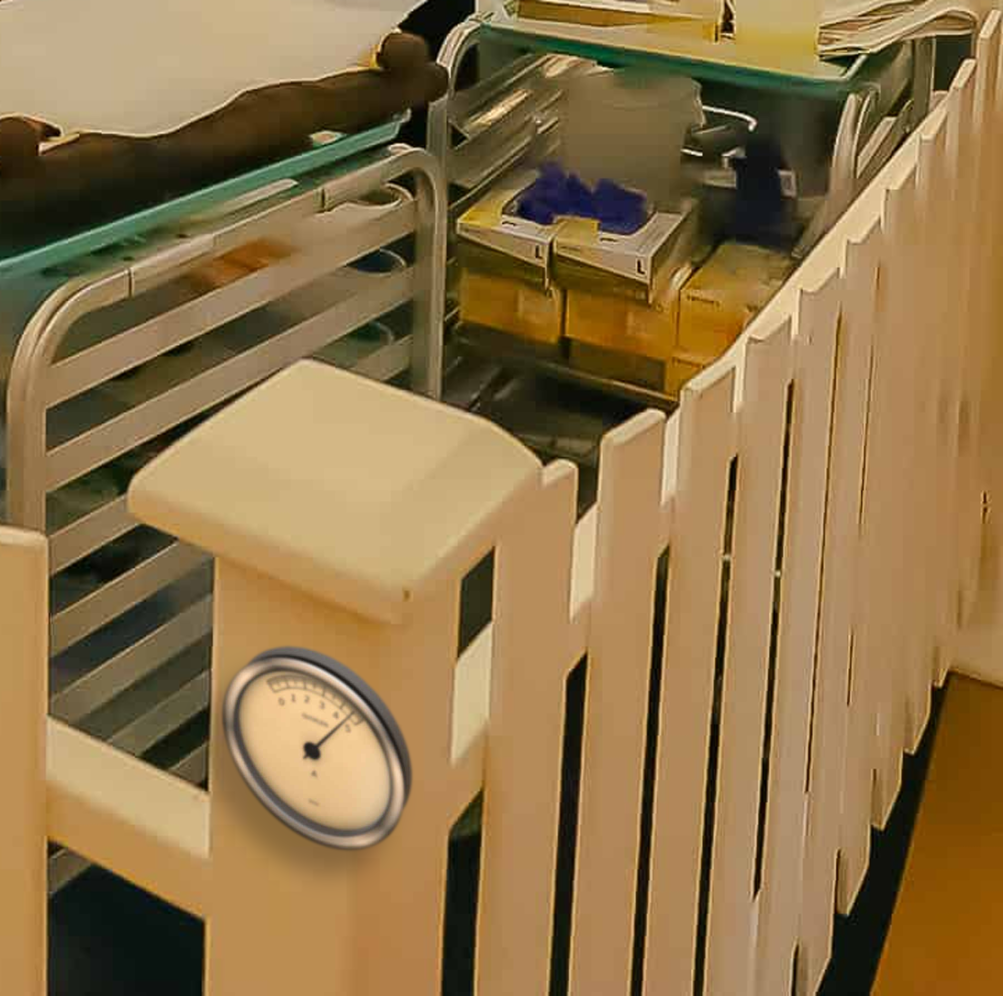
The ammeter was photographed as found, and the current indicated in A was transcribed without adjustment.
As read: 4.5 A
